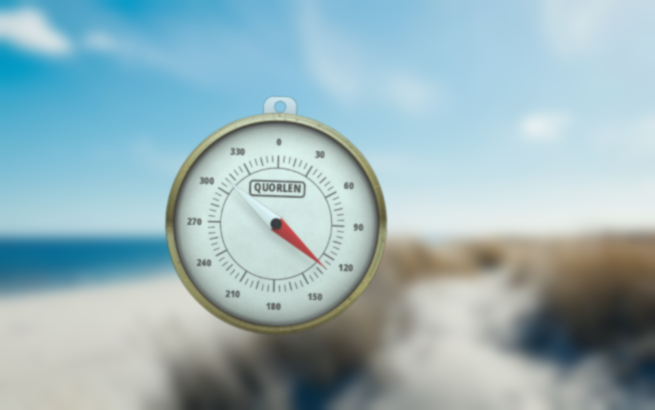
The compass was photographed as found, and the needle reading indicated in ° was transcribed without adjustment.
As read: 130 °
